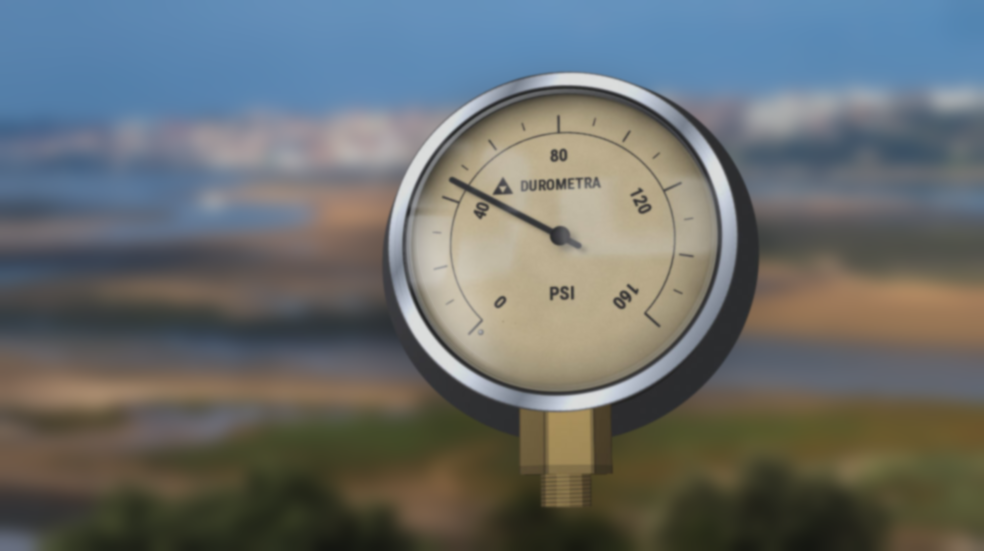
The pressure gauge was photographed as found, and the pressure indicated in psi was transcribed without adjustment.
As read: 45 psi
